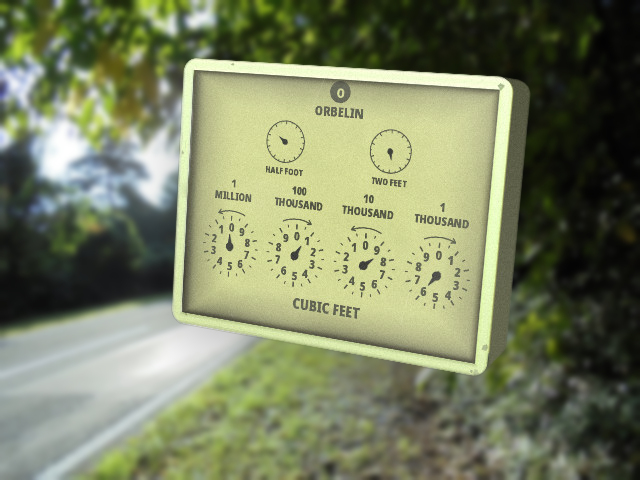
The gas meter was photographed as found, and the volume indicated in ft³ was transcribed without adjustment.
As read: 8600 ft³
